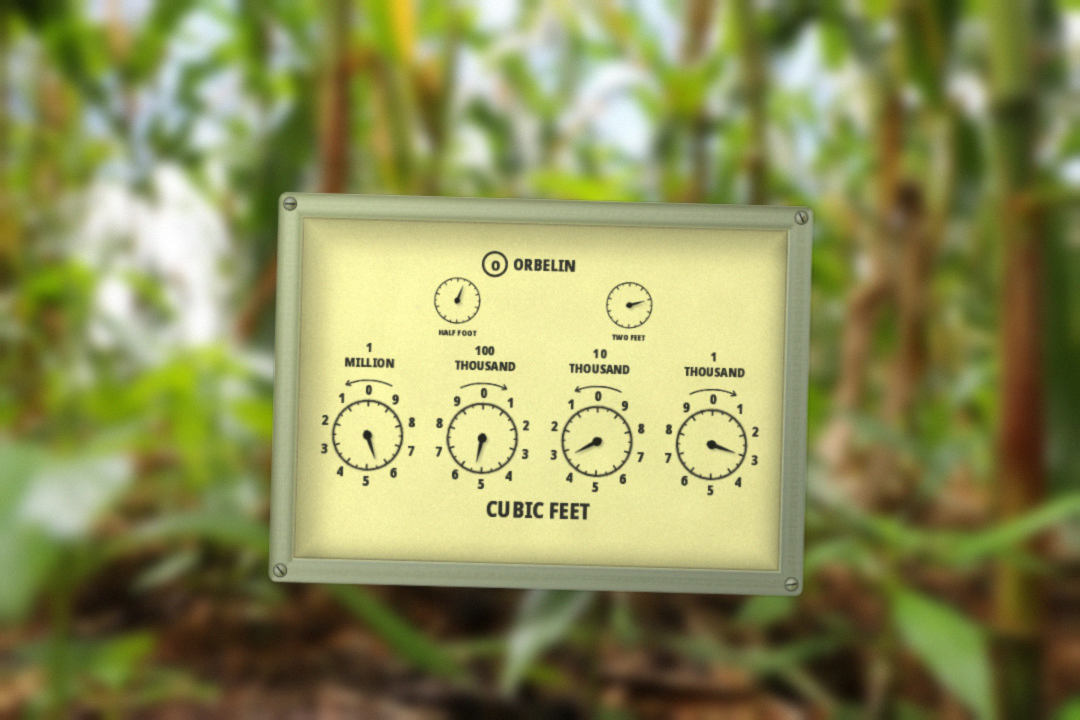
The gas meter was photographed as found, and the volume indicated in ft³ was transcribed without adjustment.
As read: 553300 ft³
